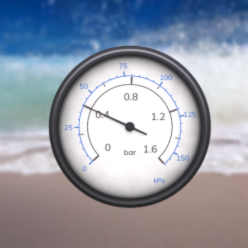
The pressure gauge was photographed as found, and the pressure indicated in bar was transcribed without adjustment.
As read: 0.4 bar
